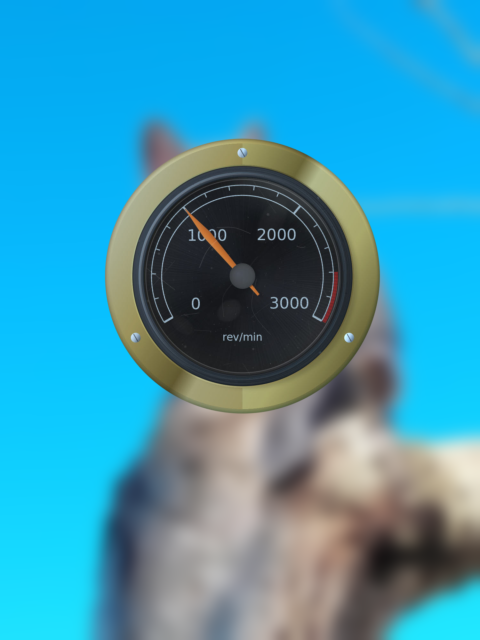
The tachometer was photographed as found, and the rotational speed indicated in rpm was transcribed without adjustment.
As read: 1000 rpm
